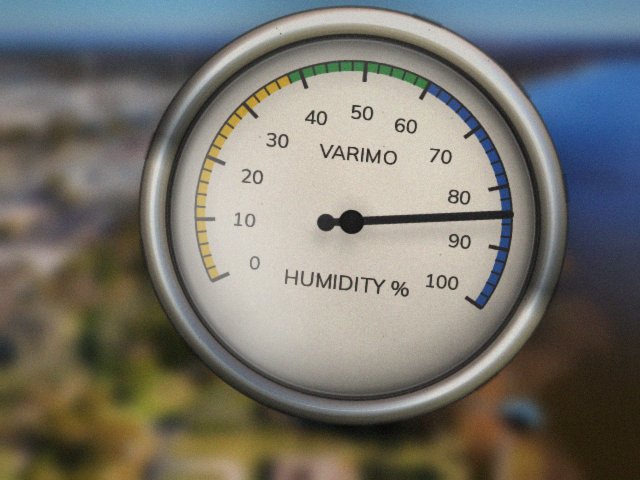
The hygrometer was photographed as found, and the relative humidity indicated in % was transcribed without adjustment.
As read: 84 %
